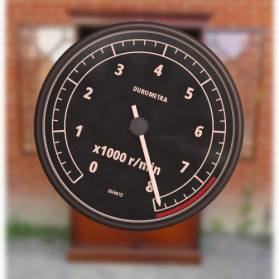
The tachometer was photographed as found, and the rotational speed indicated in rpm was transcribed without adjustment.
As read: 7900 rpm
